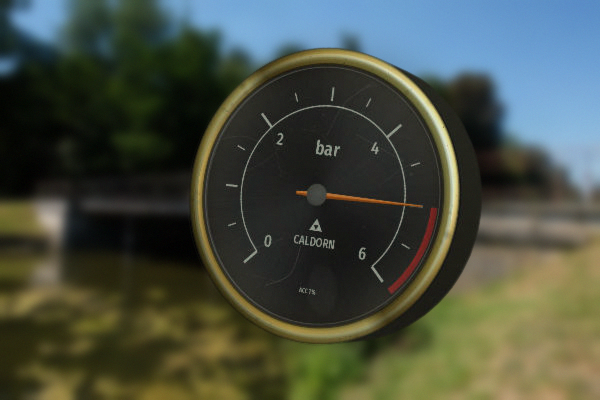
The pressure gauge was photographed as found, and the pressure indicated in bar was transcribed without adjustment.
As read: 5 bar
